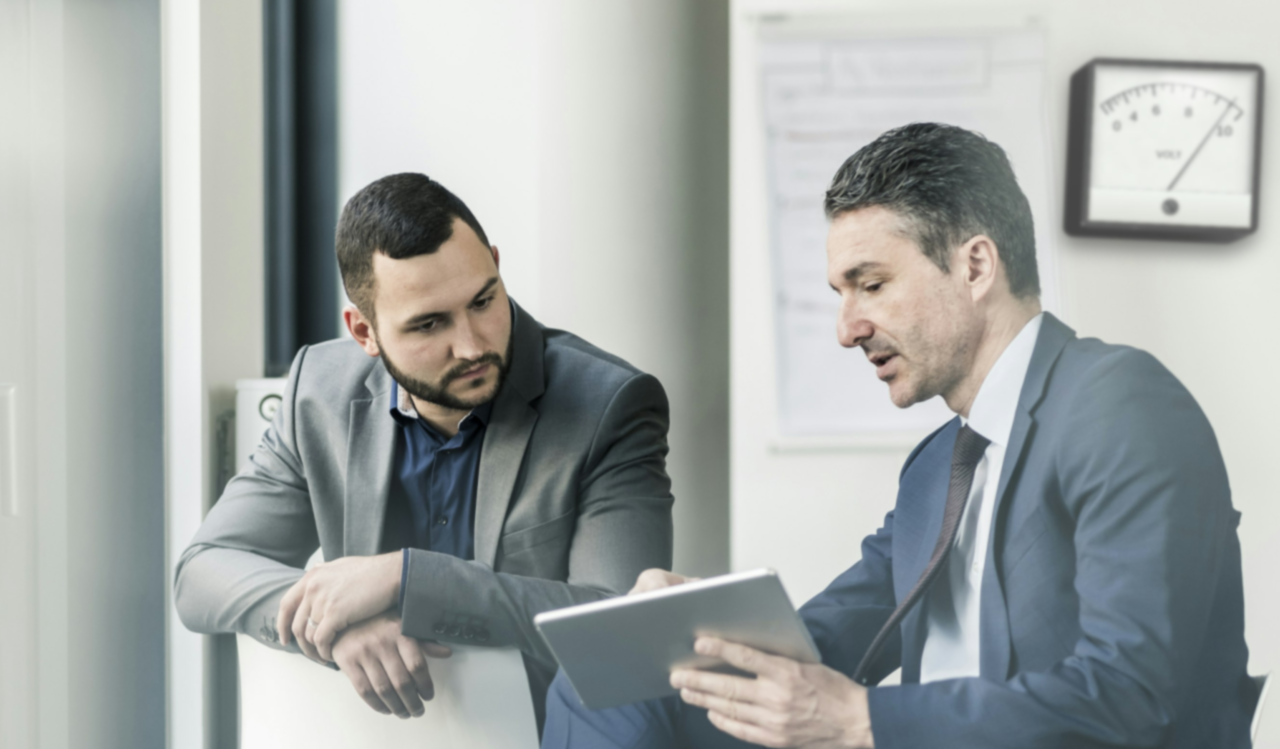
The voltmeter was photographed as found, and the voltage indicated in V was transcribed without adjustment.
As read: 9.5 V
